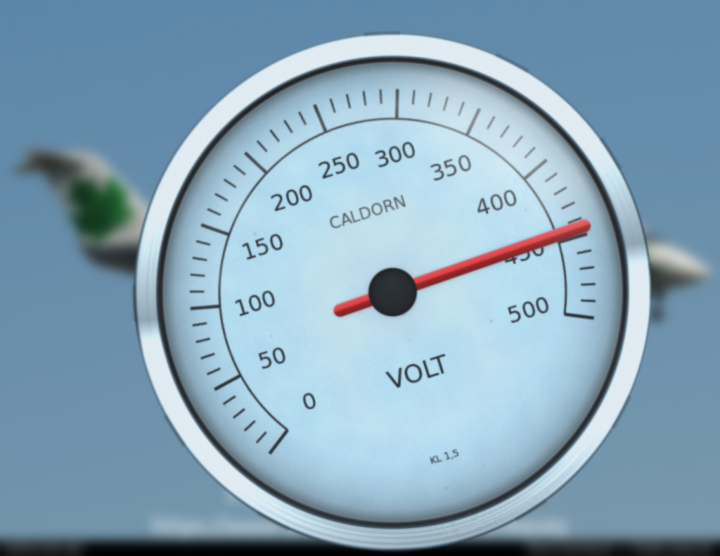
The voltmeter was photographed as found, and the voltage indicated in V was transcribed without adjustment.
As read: 445 V
